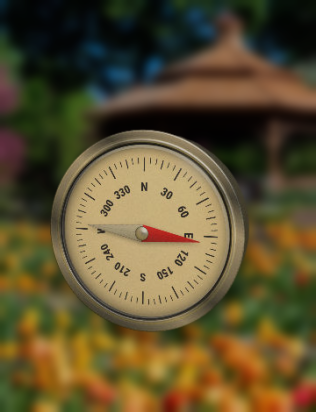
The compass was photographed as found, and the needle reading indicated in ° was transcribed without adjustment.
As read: 95 °
